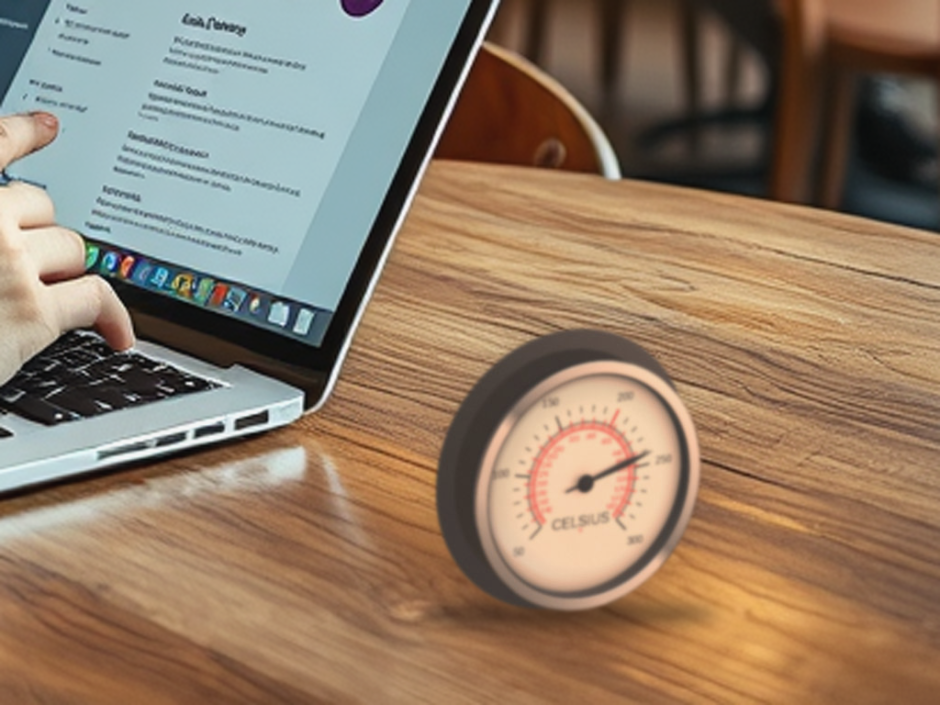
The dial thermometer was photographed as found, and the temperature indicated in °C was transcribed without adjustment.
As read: 240 °C
